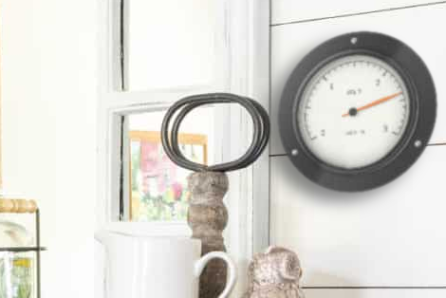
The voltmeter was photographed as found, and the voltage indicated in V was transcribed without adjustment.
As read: 2.4 V
